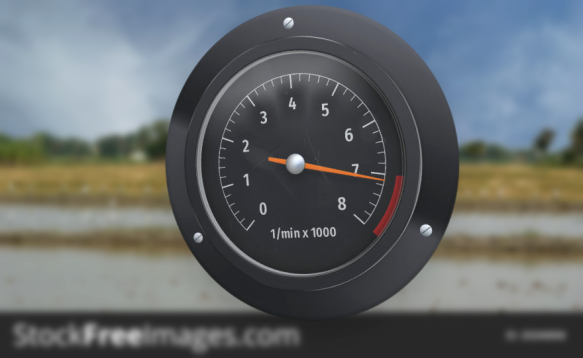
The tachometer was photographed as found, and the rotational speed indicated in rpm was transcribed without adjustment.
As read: 7100 rpm
